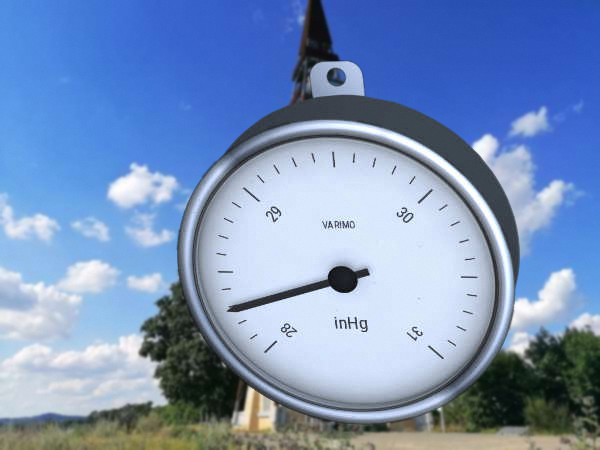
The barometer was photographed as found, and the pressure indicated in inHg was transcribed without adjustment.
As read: 28.3 inHg
